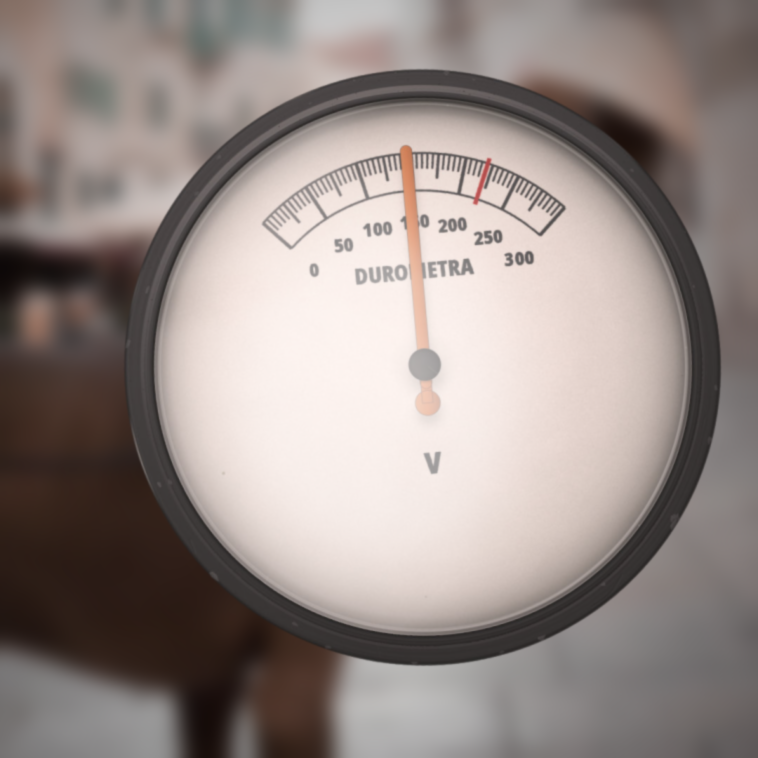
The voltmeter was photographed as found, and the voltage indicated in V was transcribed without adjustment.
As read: 145 V
